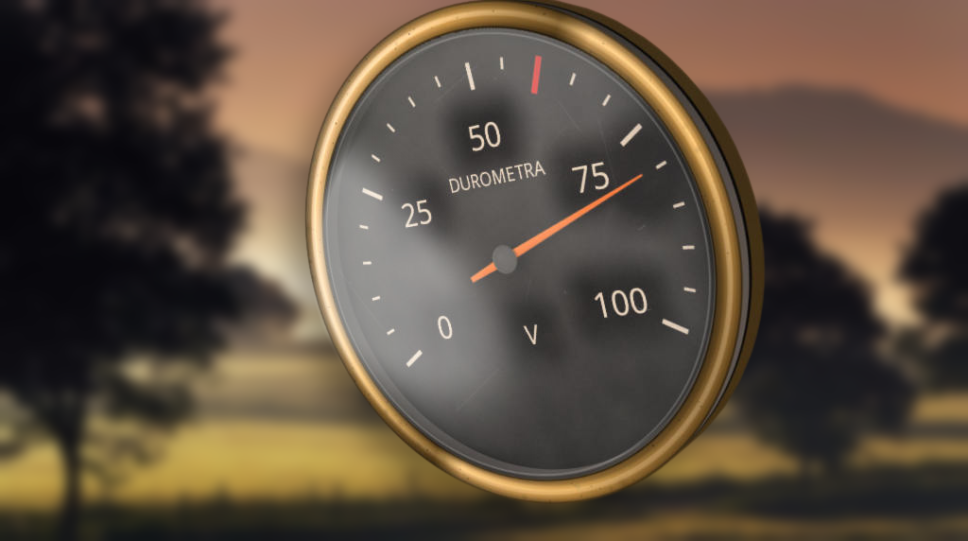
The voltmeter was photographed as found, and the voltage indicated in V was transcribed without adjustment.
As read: 80 V
